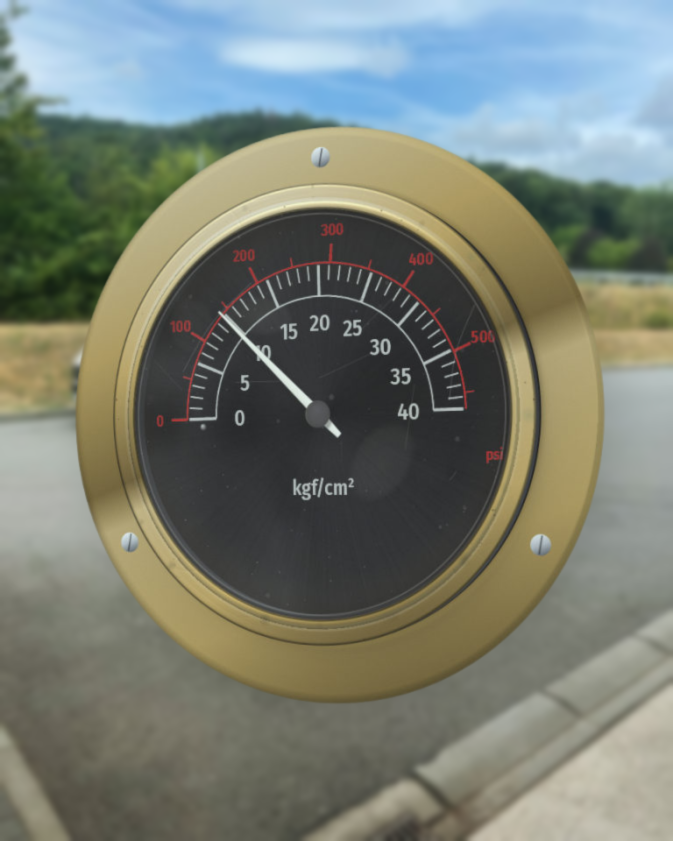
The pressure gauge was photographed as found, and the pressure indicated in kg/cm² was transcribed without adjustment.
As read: 10 kg/cm²
